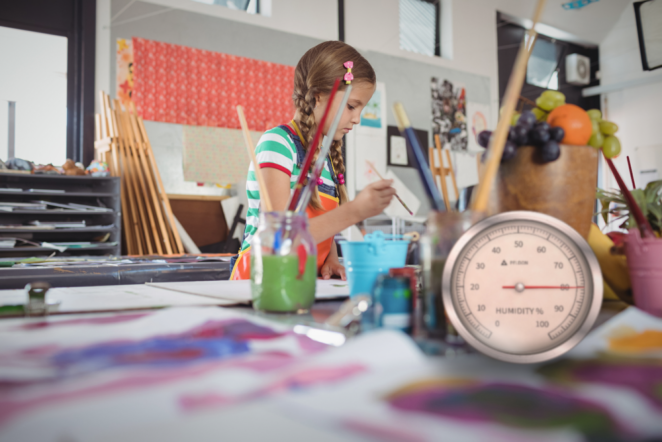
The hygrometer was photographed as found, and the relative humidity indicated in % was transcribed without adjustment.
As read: 80 %
